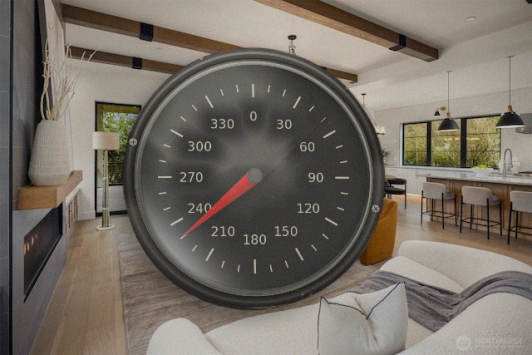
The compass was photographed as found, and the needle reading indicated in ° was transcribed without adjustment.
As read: 230 °
